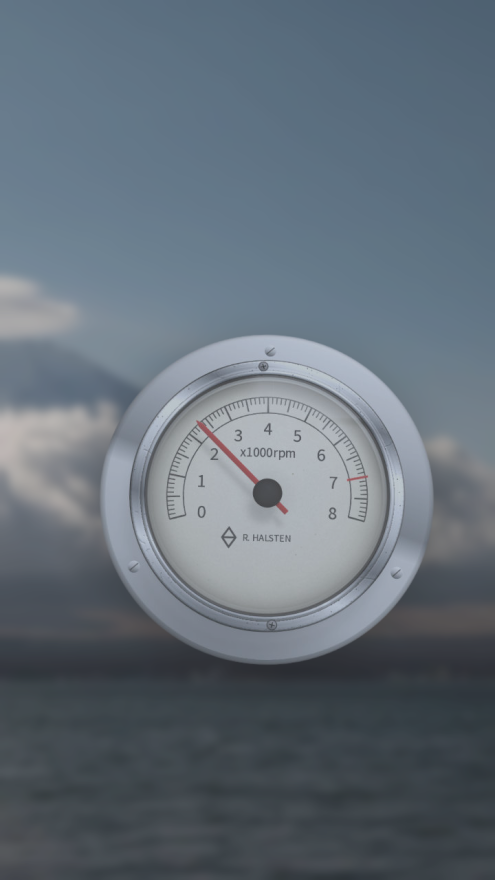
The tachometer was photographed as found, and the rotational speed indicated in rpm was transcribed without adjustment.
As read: 2300 rpm
